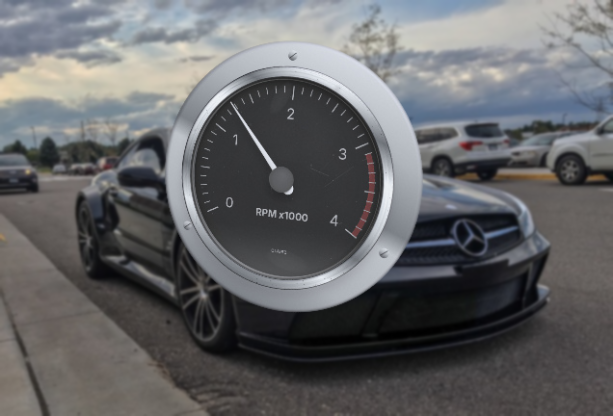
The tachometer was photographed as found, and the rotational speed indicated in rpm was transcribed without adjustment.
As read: 1300 rpm
